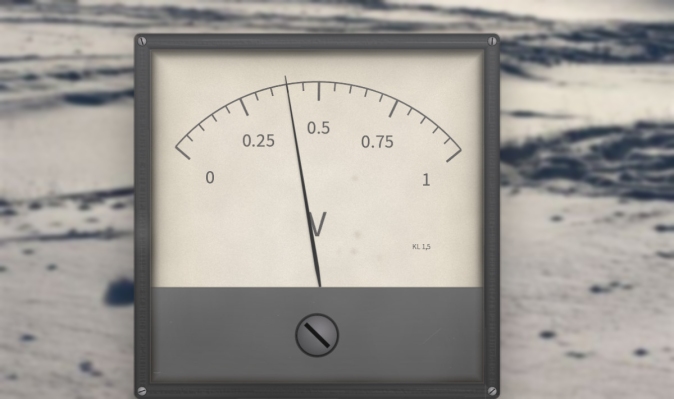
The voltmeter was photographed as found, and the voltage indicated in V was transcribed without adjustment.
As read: 0.4 V
